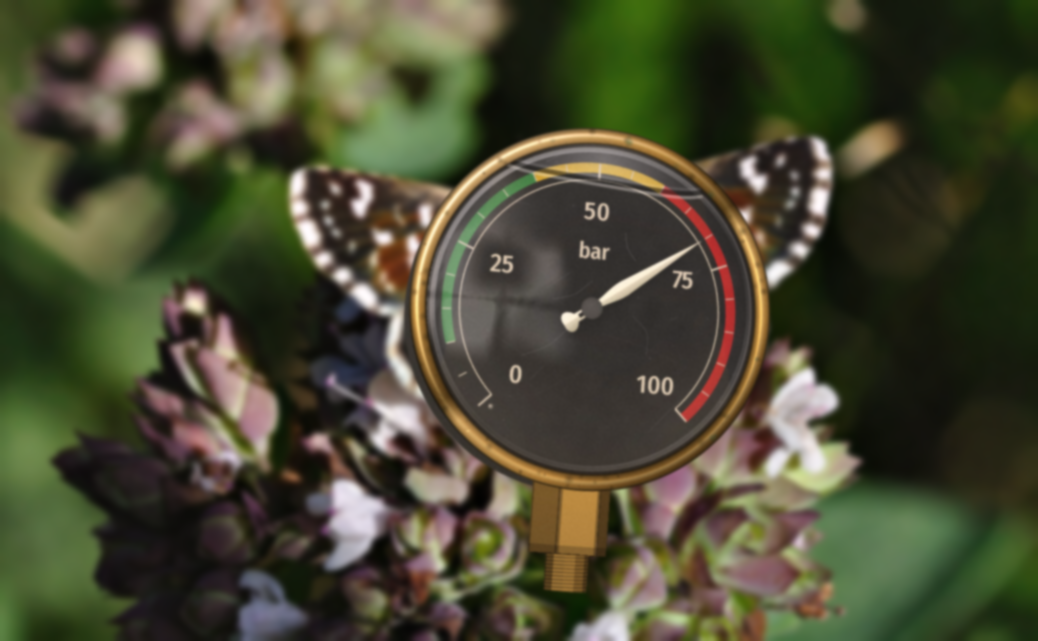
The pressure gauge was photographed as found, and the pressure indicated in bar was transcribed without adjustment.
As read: 70 bar
